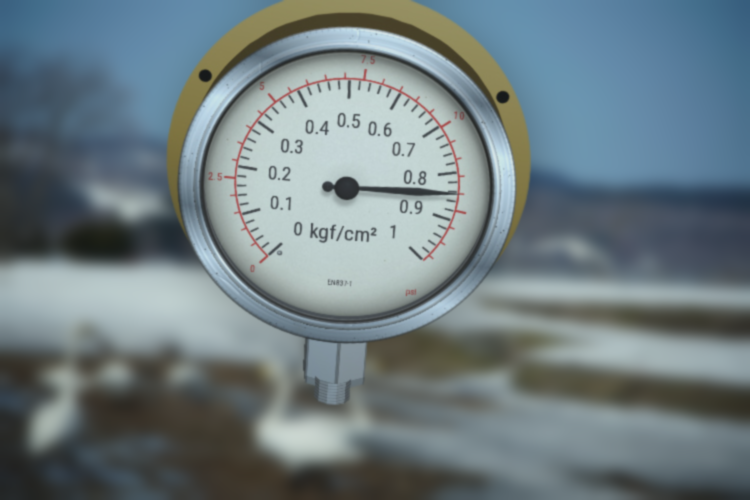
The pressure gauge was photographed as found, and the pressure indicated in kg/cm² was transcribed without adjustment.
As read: 0.84 kg/cm²
